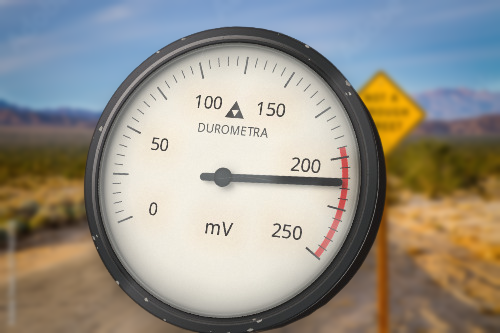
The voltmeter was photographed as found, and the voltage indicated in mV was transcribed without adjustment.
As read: 212.5 mV
